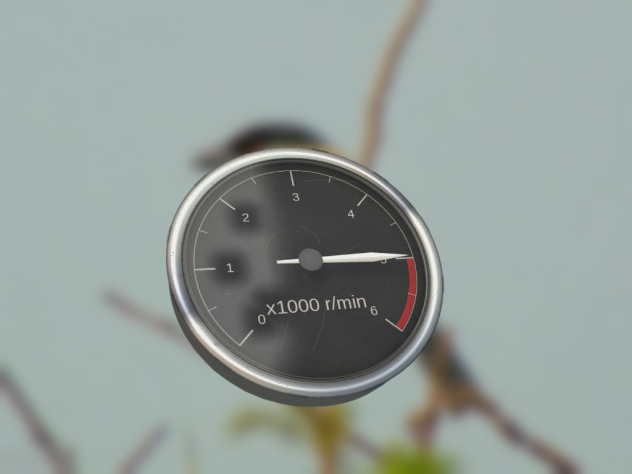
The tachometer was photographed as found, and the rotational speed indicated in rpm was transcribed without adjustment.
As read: 5000 rpm
